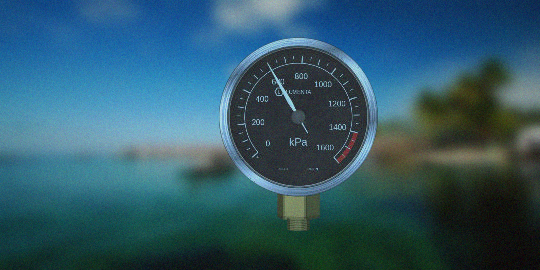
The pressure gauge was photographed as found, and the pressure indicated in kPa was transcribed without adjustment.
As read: 600 kPa
